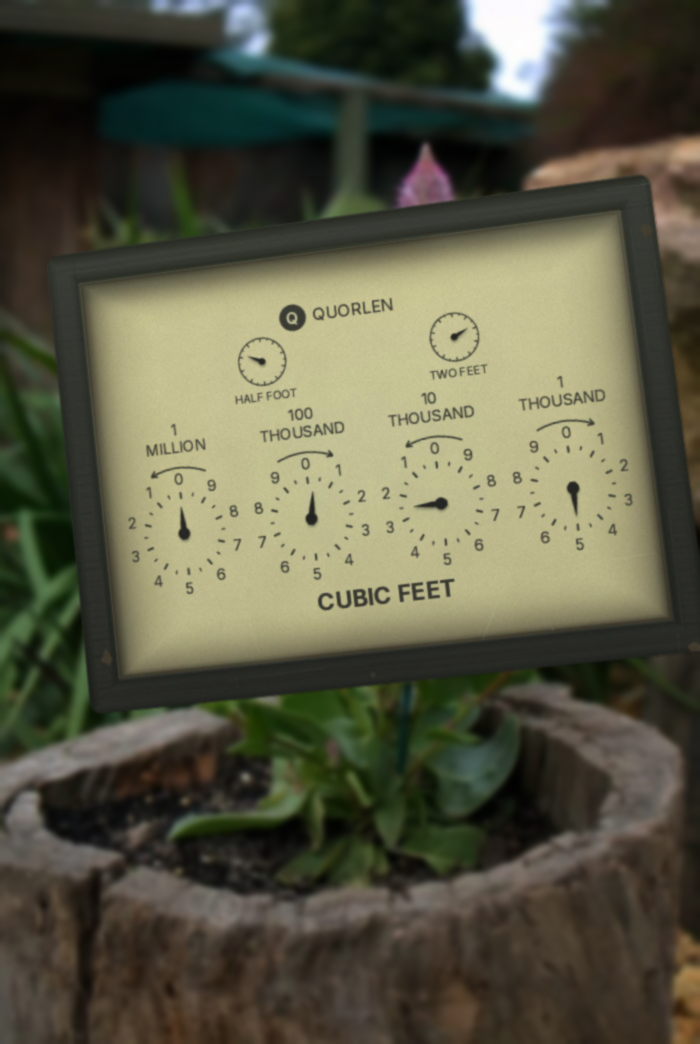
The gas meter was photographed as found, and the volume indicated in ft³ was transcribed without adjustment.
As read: 2500 ft³
